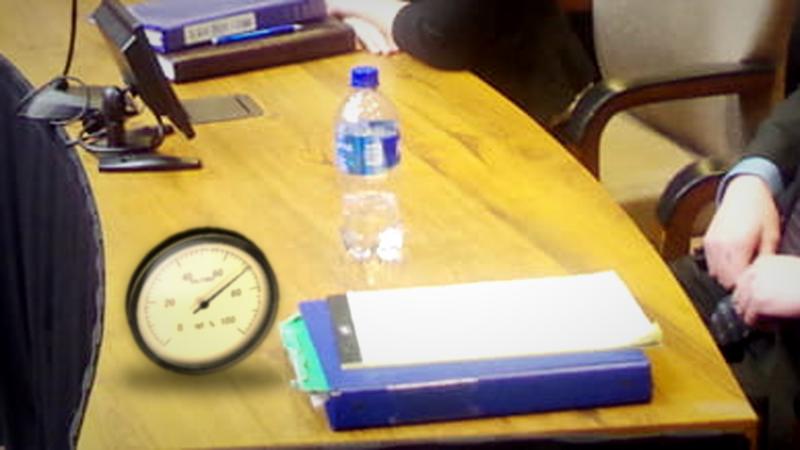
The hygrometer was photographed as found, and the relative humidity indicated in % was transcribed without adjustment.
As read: 70 %
